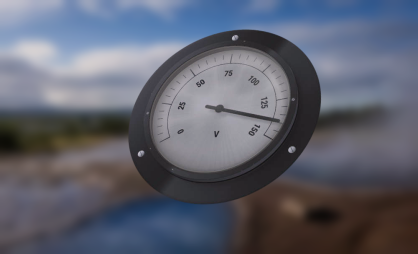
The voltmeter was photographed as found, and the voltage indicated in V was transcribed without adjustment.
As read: 140 V
